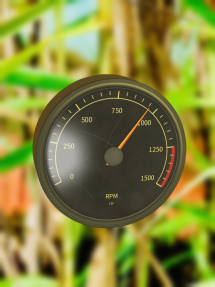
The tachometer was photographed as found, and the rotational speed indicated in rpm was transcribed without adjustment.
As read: 950 rpm
